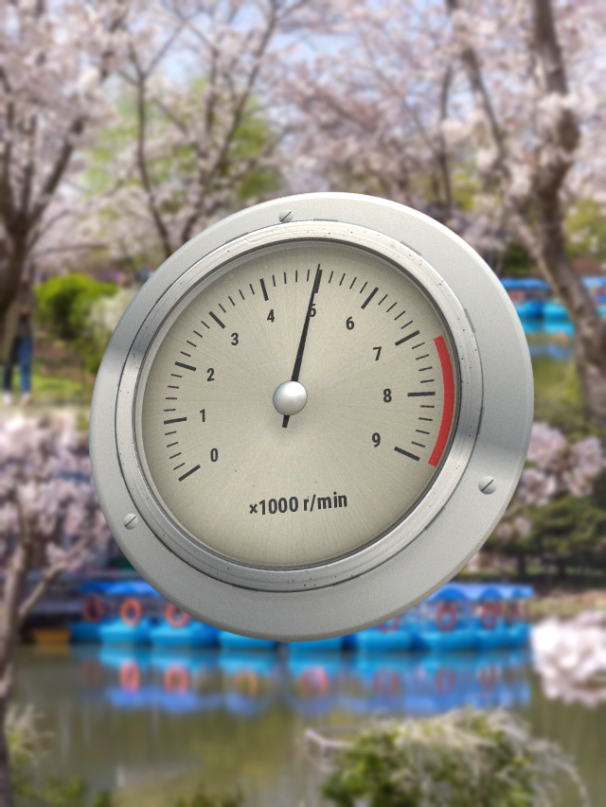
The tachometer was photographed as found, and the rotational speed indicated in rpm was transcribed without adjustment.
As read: 5000 rpm
